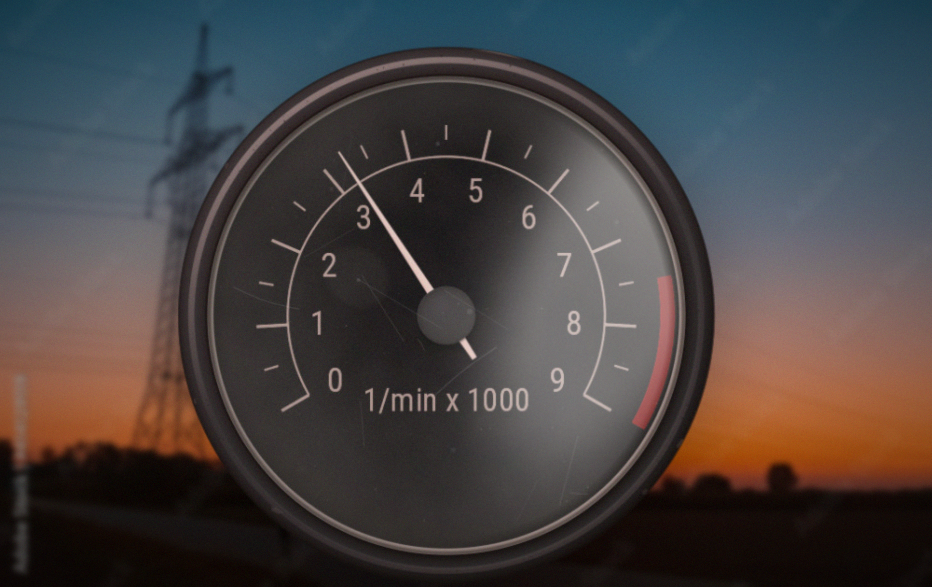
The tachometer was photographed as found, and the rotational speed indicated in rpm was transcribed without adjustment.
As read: 3250 rpm
